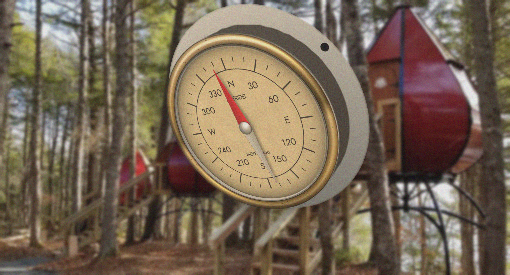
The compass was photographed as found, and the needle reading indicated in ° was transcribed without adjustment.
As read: 350 °
